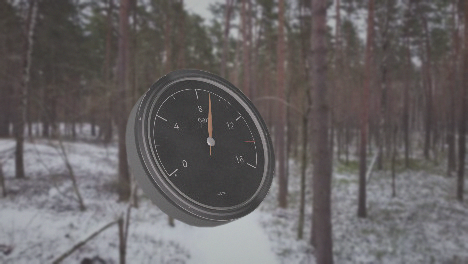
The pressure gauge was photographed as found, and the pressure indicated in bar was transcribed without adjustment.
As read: 9 bar
